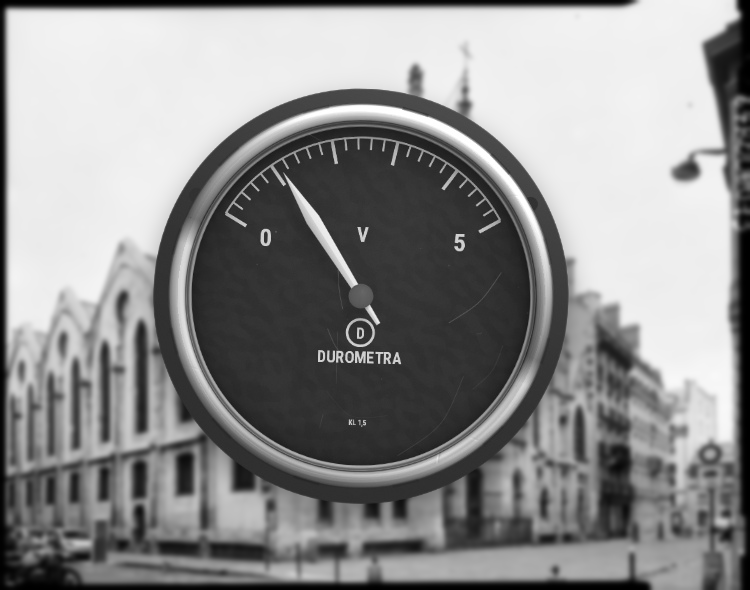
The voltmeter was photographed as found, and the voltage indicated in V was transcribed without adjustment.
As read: 1.1 V
